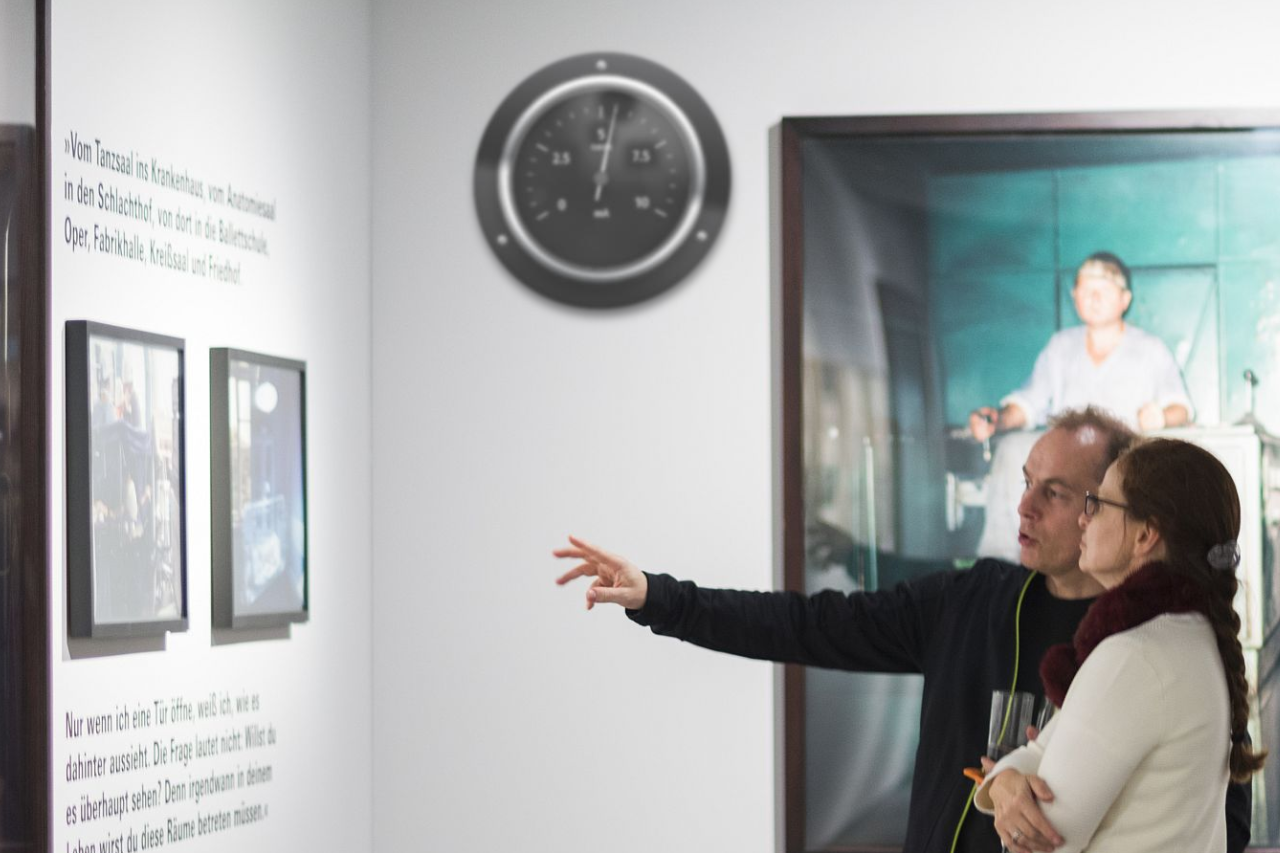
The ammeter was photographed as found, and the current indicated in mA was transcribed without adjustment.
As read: 5.5 mA
